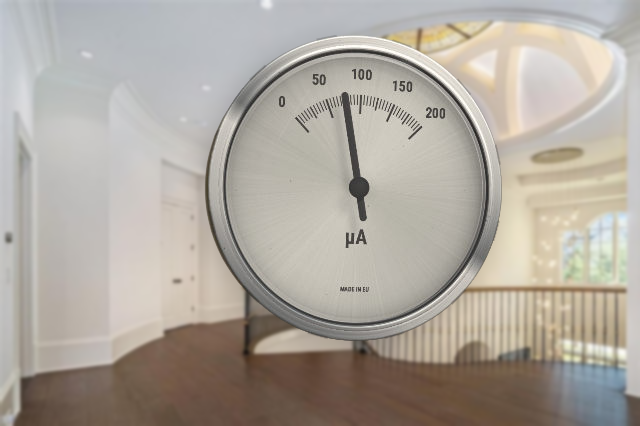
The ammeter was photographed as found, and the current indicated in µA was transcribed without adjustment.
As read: 75 µA
